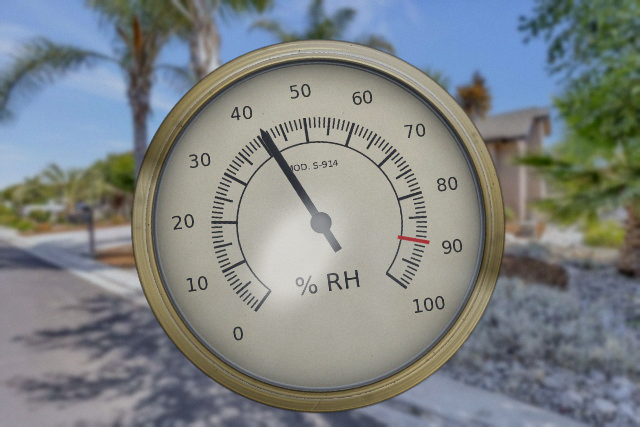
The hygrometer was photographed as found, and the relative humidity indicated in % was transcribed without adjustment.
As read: 41 %
